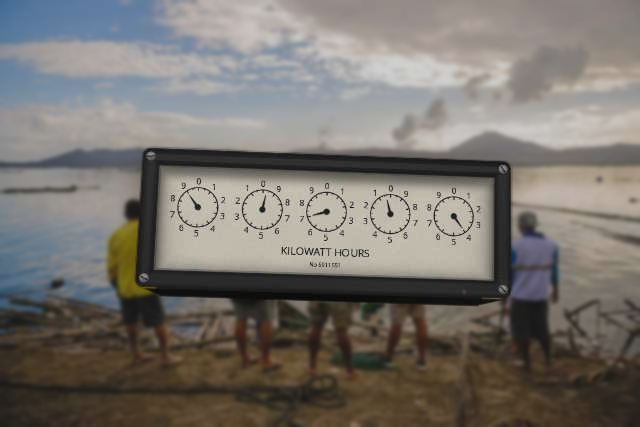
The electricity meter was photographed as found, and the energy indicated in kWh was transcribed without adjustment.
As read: 89704 kWh
